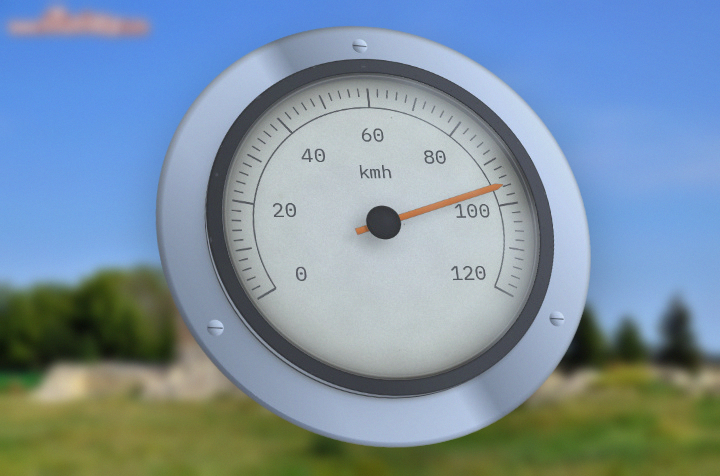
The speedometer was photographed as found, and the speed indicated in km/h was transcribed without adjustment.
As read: 96 km/h
